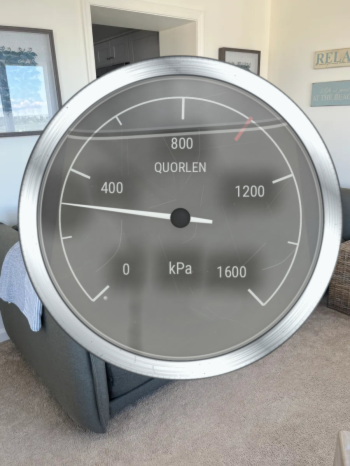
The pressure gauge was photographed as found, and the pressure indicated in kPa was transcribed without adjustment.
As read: 300 kPa
